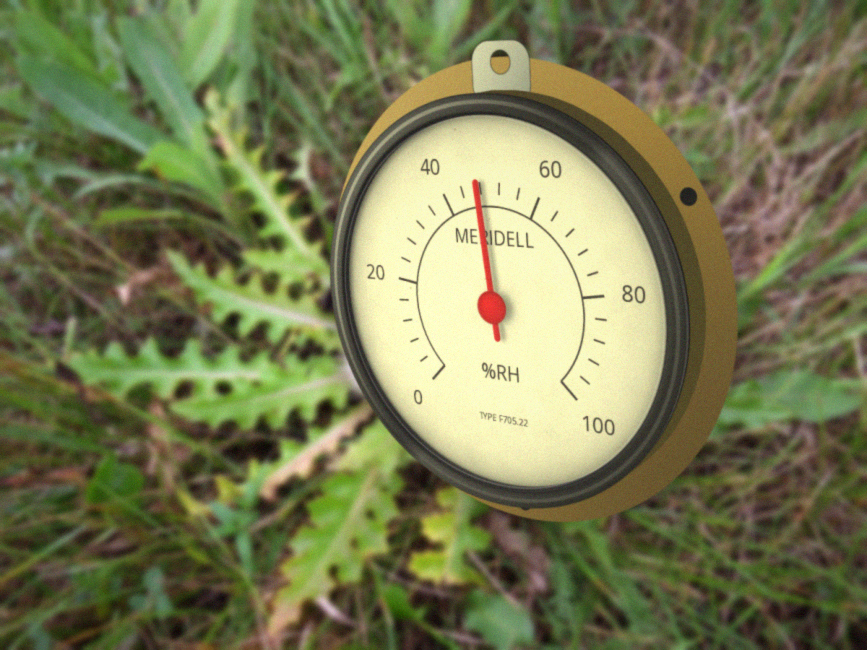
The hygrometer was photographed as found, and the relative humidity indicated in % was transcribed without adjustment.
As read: 48 %
